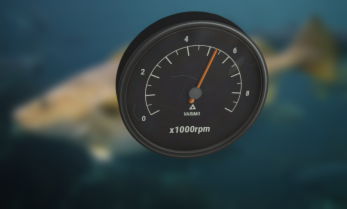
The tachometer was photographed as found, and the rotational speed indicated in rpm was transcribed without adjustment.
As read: 5250 rpm
